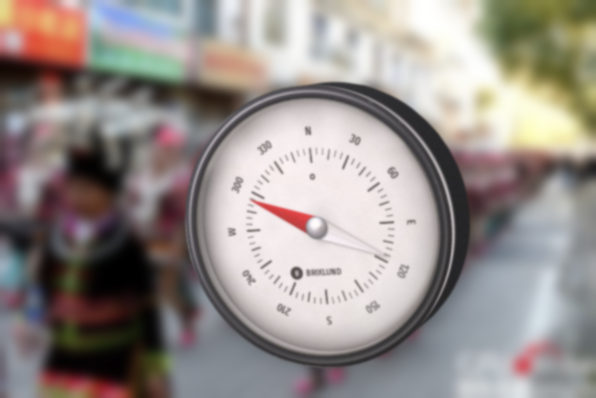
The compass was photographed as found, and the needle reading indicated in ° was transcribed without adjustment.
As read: 295 °
